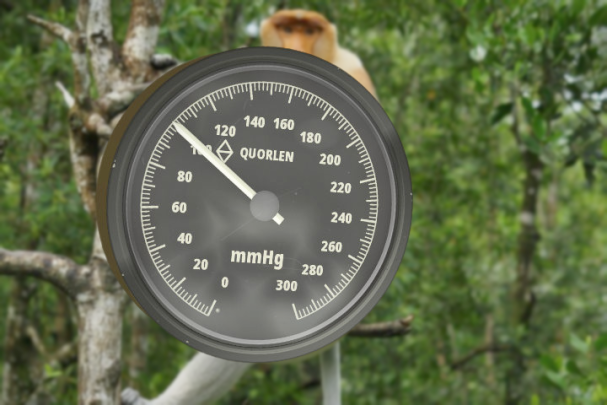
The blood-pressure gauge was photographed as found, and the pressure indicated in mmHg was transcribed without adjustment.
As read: 100 mmHg
